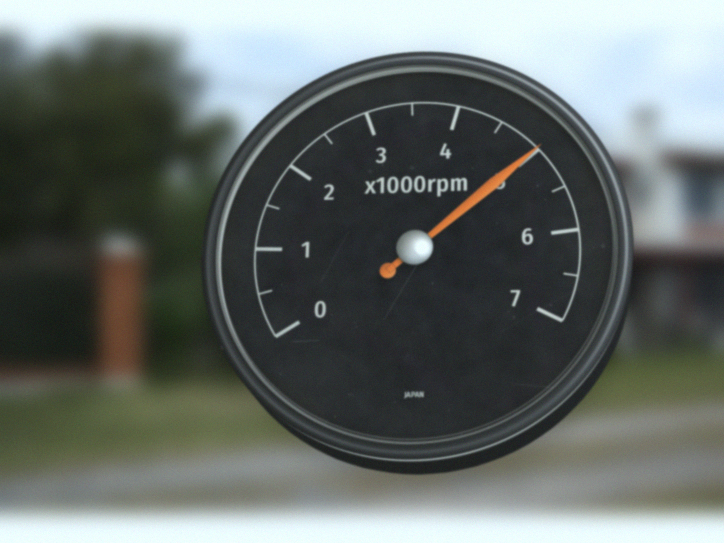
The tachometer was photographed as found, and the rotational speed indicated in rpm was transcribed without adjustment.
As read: 5000 rpm
